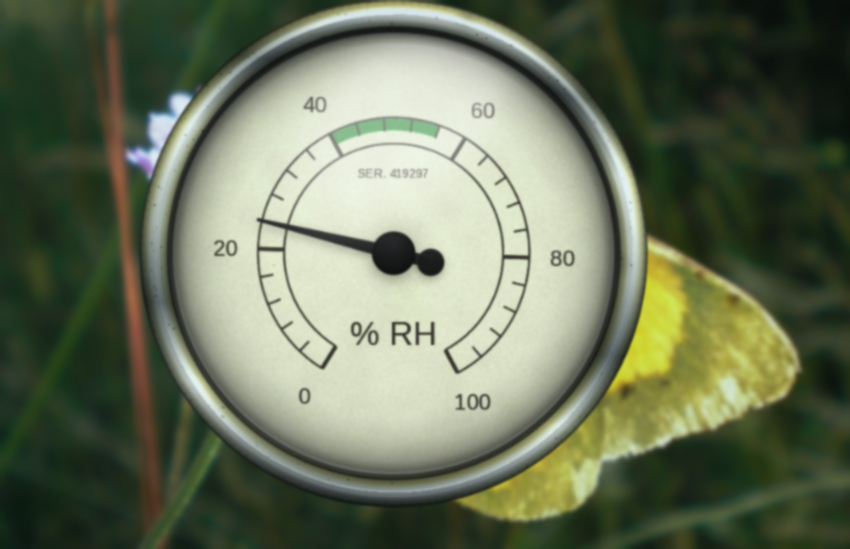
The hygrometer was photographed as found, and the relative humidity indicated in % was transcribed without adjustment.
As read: 24 %
